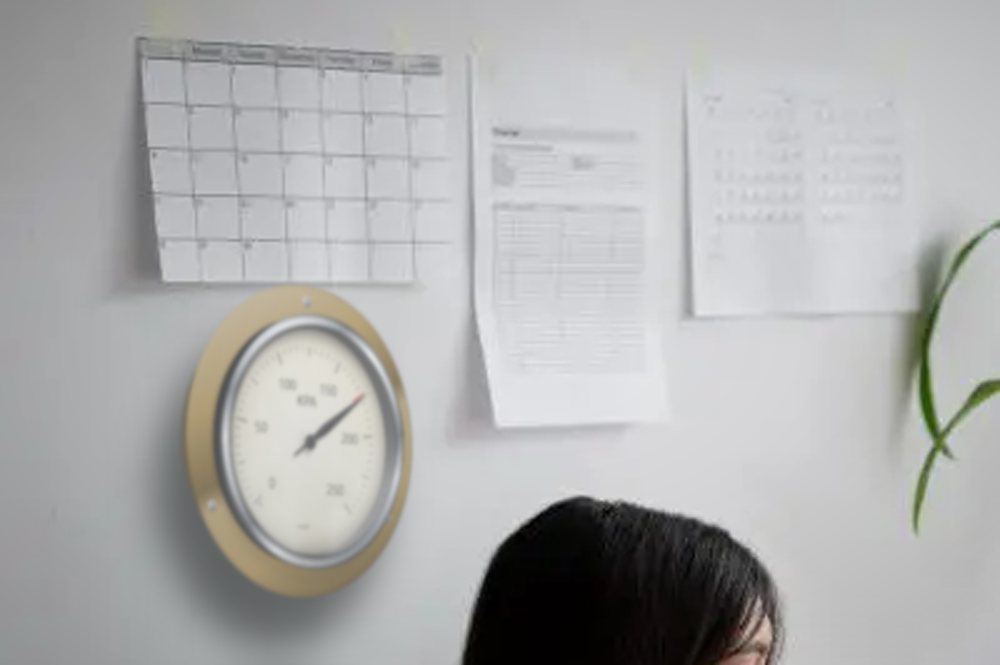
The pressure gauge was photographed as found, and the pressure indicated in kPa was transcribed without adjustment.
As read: 175 kPa
